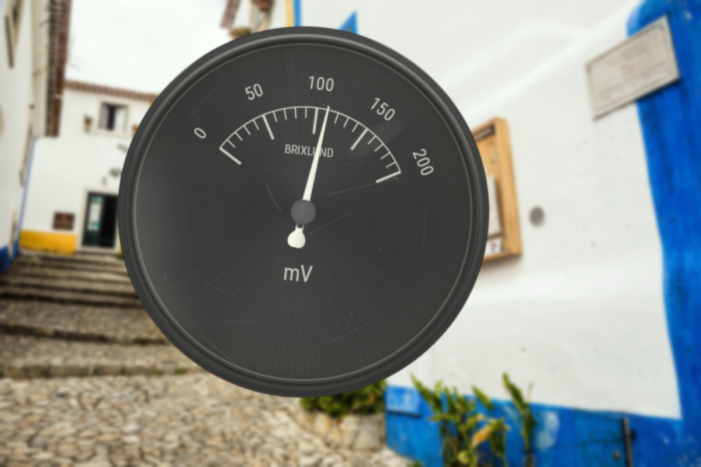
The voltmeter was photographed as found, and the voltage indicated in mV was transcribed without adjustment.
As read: 110 mV
